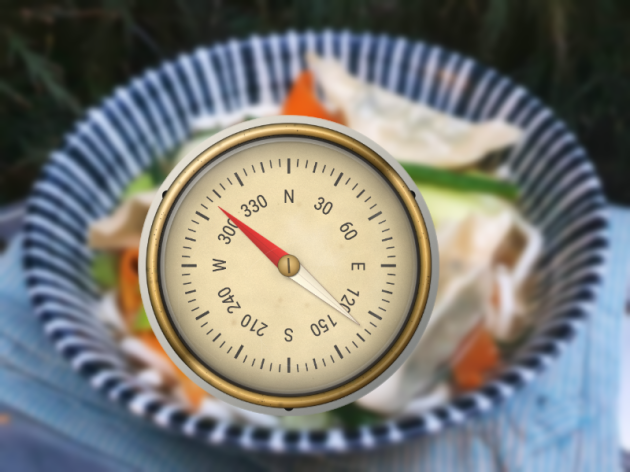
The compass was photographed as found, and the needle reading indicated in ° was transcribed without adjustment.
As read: 310 °
